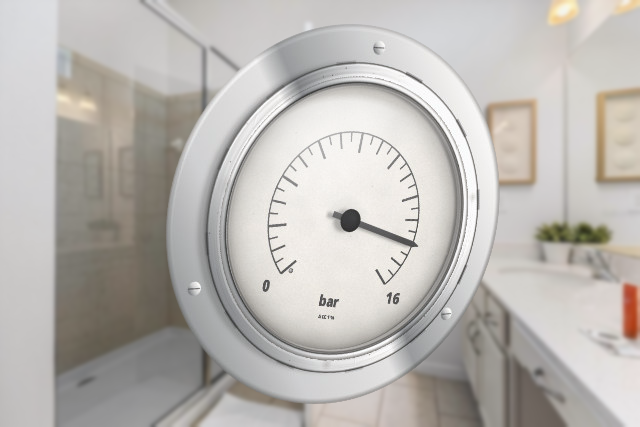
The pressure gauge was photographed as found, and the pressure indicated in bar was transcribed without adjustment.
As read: 14 bar
